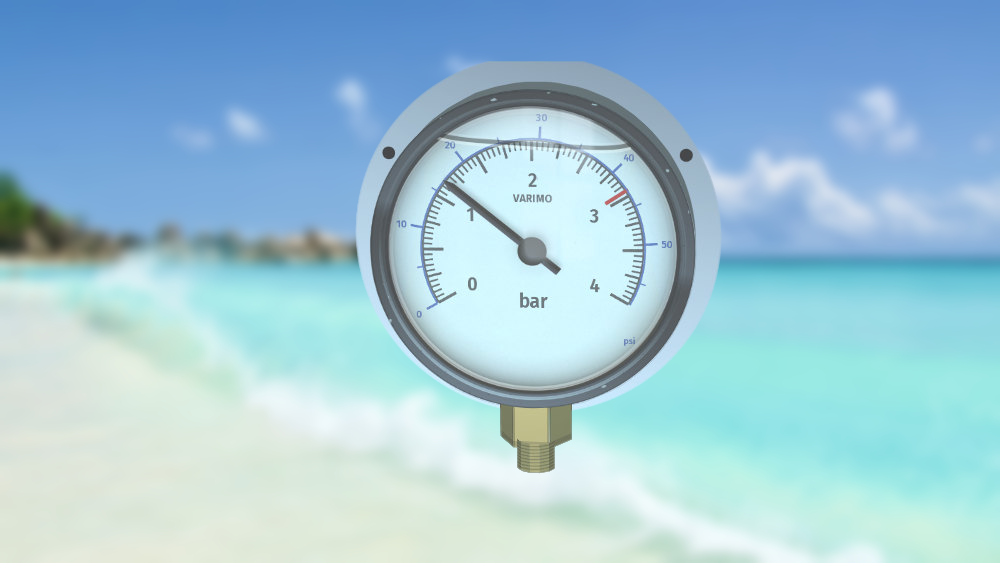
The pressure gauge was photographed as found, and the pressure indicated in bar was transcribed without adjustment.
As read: 1.15 bar
